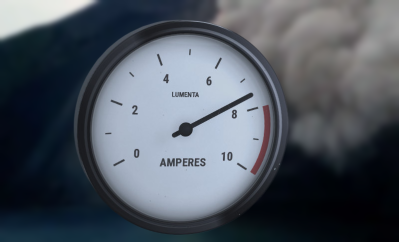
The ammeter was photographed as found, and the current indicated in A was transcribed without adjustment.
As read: 7.5 A
